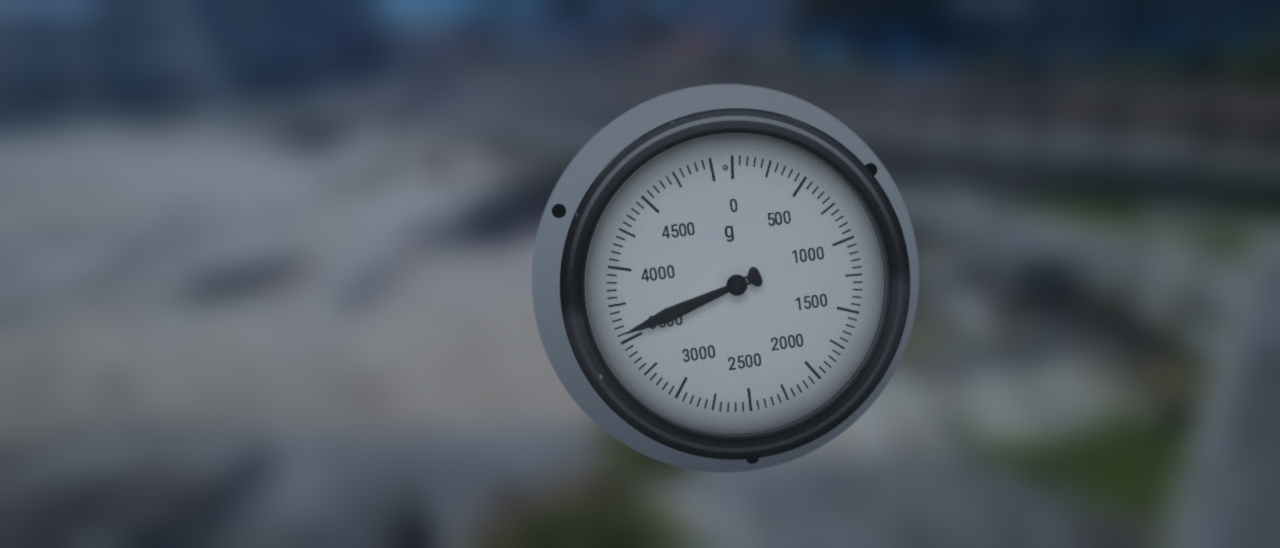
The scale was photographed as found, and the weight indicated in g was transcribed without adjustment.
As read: 3550 g
